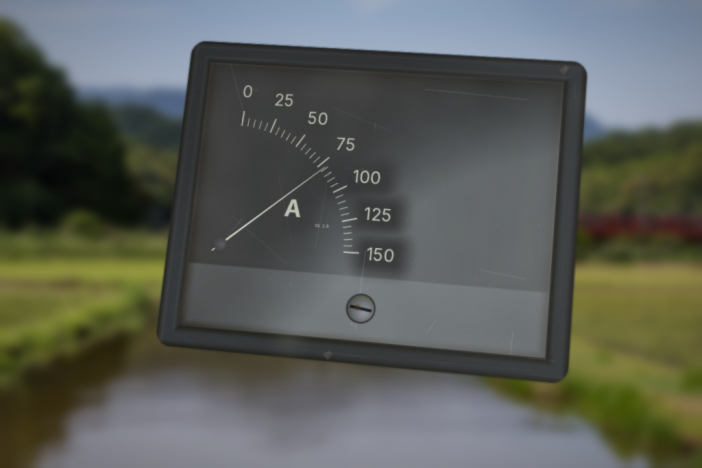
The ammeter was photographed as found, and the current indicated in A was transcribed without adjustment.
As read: 80 A
